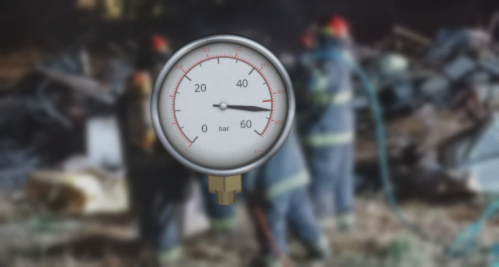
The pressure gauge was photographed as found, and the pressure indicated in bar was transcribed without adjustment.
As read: 52.5 bar
